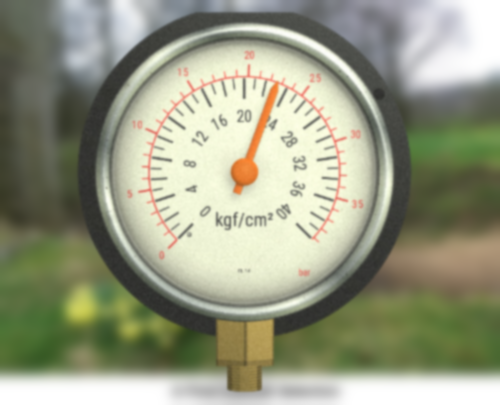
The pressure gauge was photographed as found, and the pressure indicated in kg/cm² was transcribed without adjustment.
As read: 23 kg/cm²
